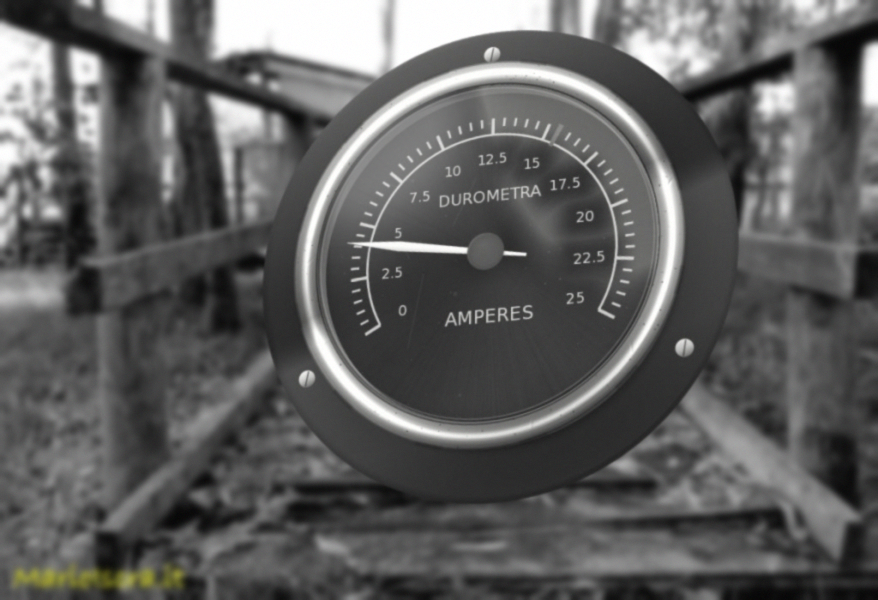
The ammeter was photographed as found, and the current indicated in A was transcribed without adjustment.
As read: 4 A
